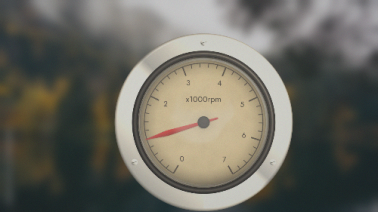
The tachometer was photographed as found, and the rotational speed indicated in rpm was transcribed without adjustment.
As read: 1000 rpm
